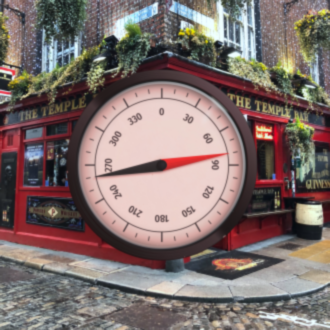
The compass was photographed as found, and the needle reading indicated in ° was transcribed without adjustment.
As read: 80 °
